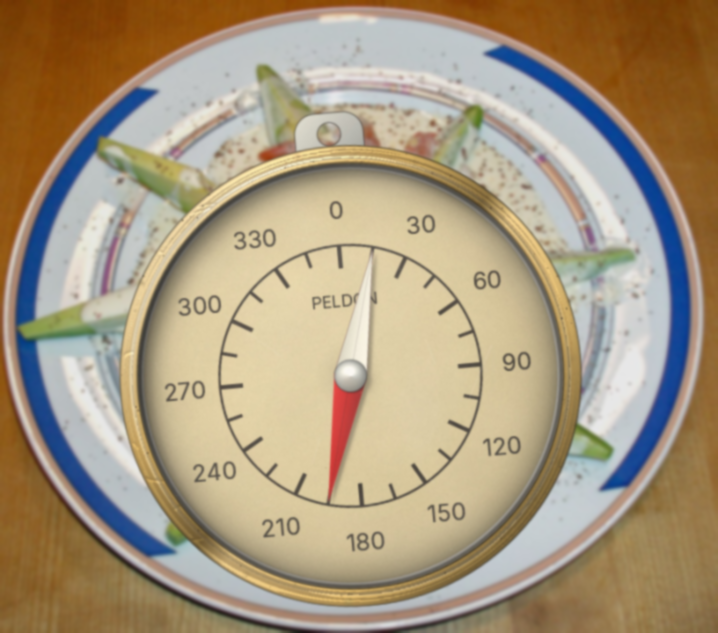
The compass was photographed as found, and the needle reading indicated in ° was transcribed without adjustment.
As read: 195 °
